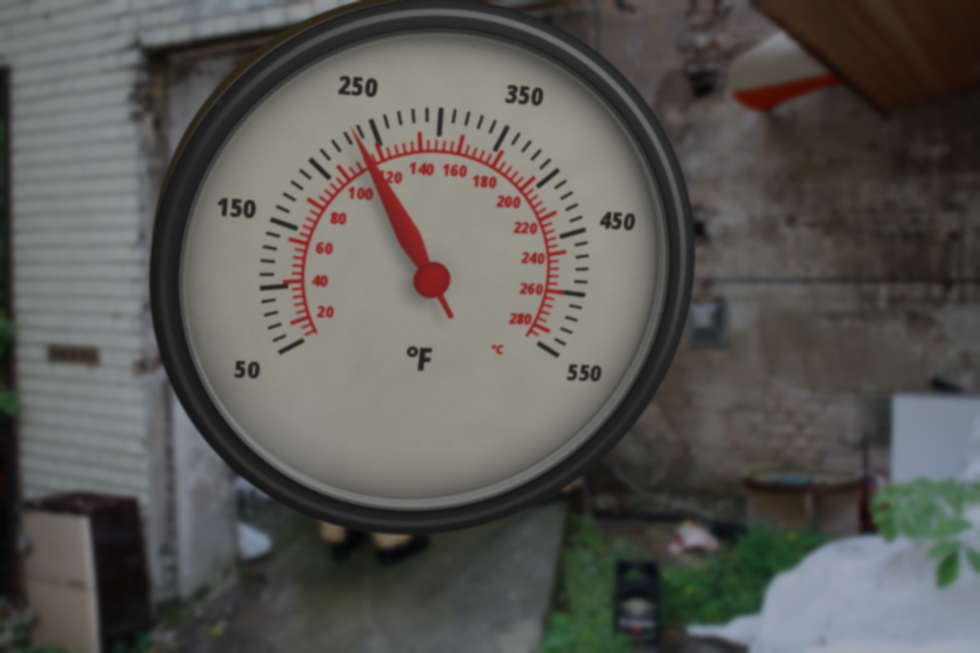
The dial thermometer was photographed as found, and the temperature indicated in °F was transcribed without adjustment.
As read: 235 °F
